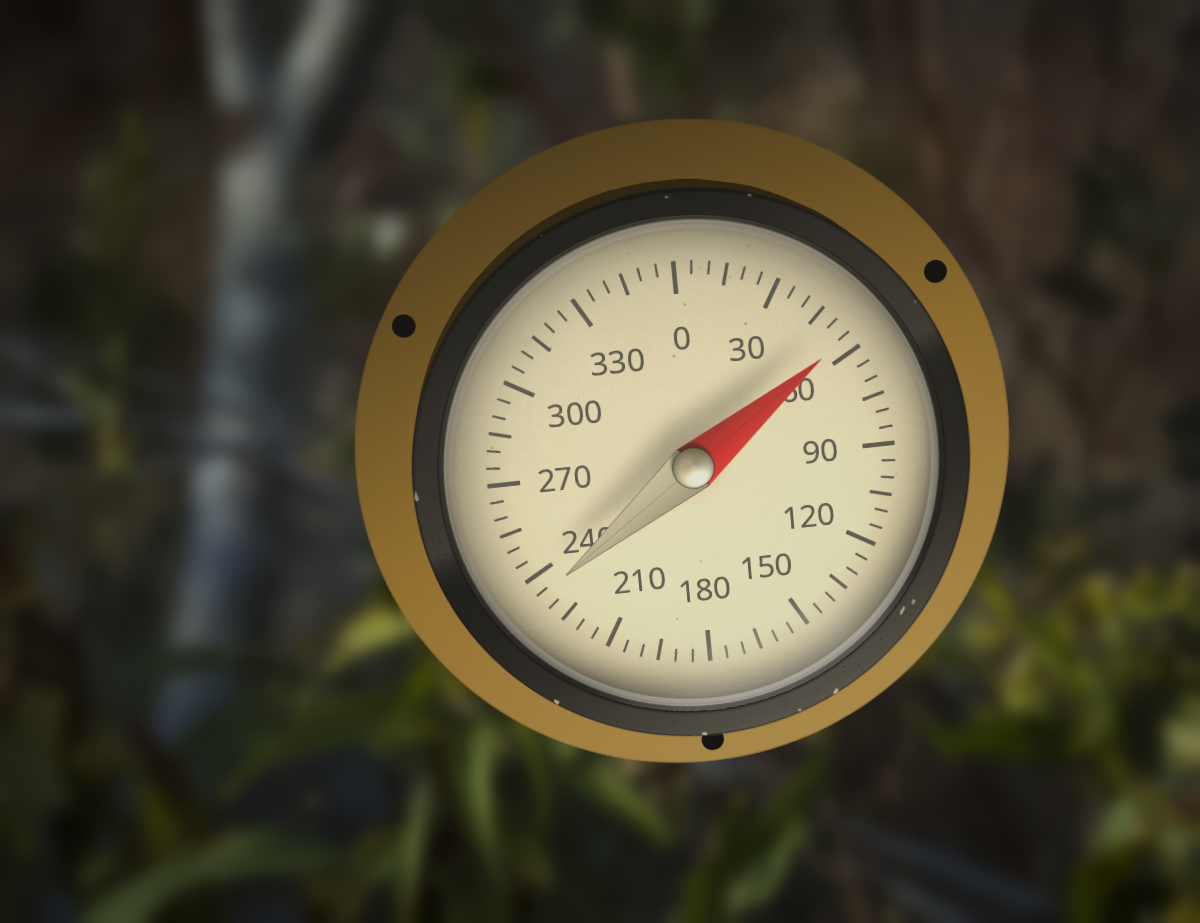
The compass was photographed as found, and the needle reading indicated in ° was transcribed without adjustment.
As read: 55 °
